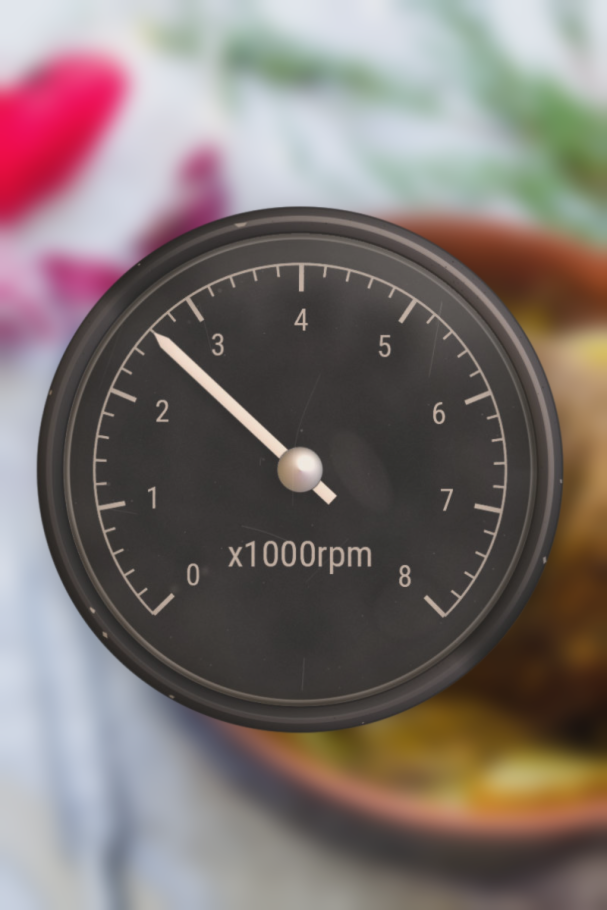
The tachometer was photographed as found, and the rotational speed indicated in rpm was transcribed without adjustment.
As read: 2600 rpm
